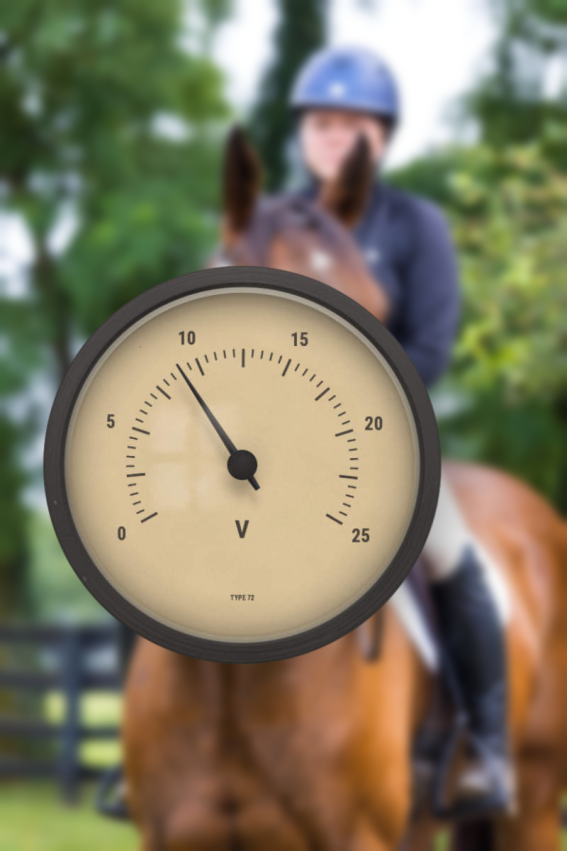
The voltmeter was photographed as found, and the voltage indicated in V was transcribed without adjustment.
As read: 9 V
